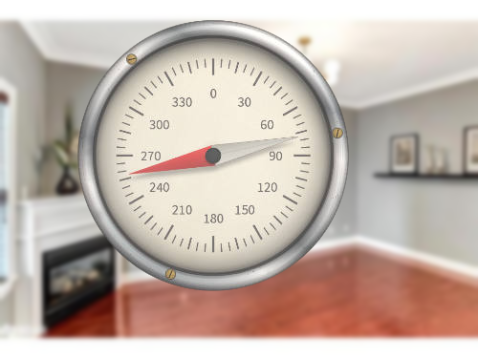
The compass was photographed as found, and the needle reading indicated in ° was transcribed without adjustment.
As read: 257.5 °
